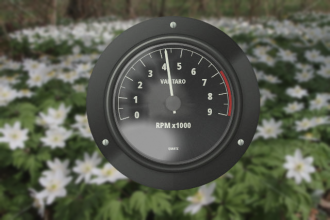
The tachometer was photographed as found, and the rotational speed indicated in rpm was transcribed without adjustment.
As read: 4250 rpm
